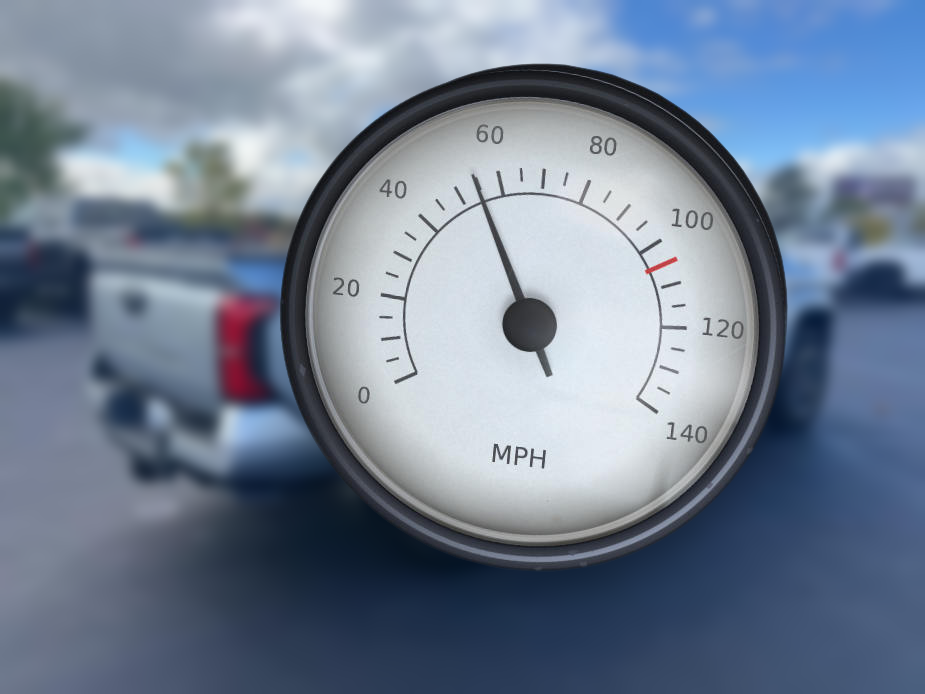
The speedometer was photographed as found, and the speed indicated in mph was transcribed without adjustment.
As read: 55 mph
